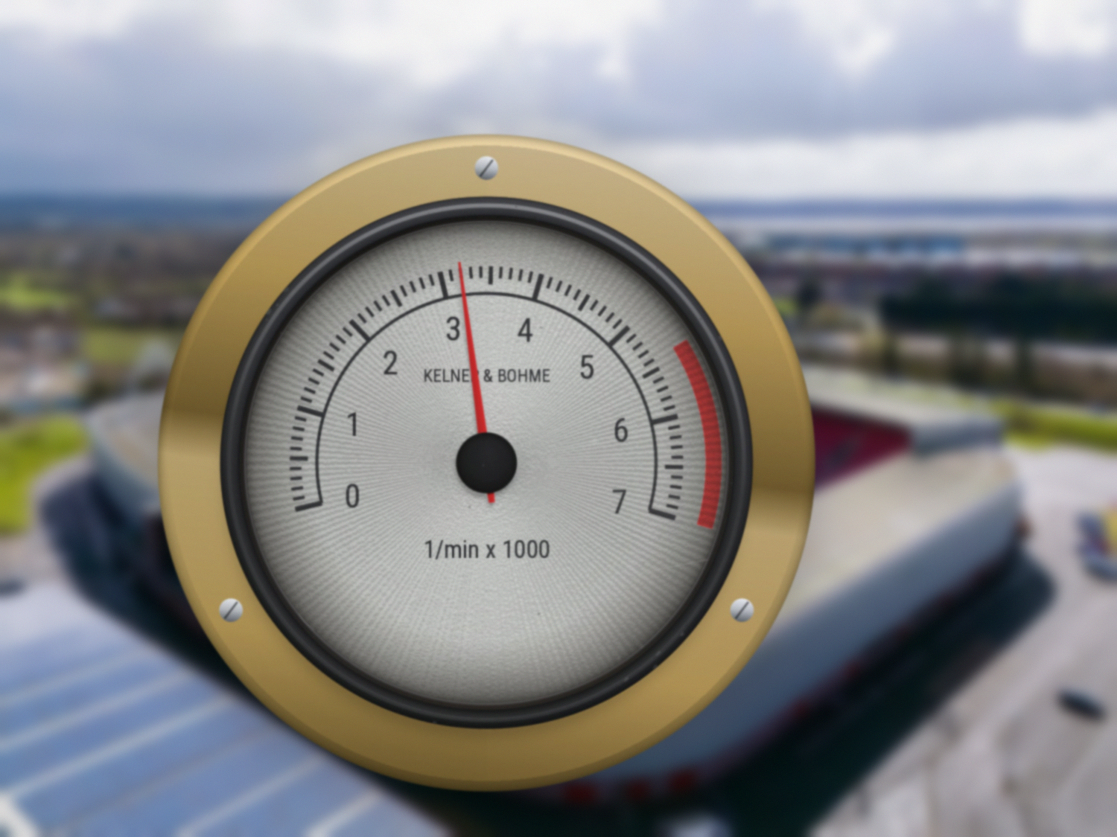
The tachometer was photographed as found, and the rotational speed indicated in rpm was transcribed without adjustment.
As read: 3200 rpm
